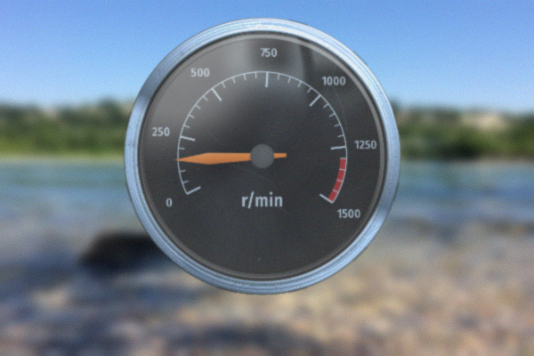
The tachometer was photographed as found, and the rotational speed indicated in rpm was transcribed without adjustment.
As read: 150 rpm
